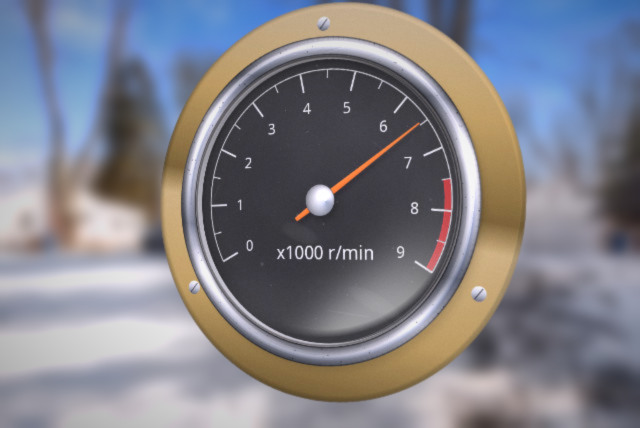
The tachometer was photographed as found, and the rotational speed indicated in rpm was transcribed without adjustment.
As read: 6500 rpm
